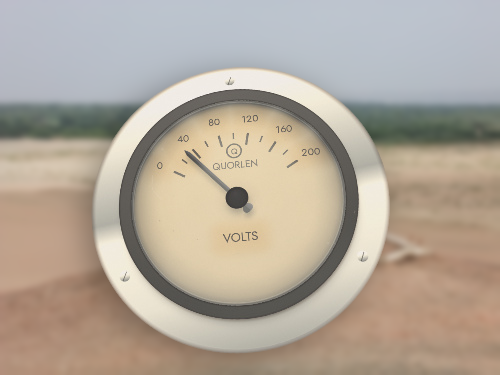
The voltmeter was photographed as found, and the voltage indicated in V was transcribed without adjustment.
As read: 30 V
